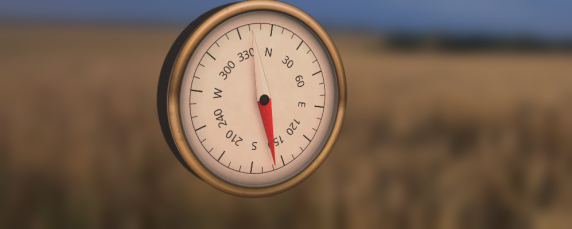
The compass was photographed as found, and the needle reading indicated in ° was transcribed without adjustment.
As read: 160 °
